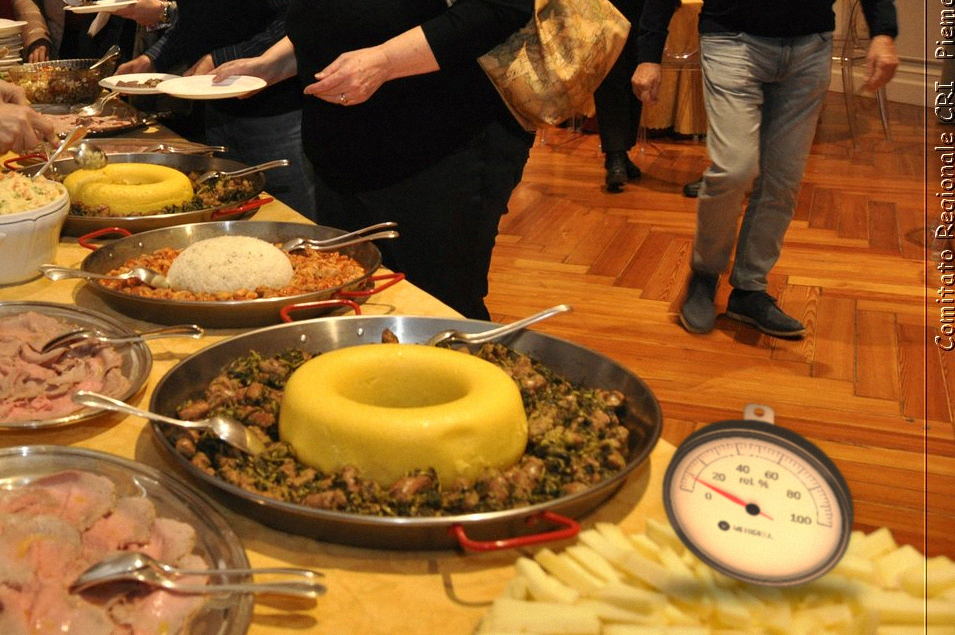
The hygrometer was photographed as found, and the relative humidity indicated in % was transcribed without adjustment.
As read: 10 %
